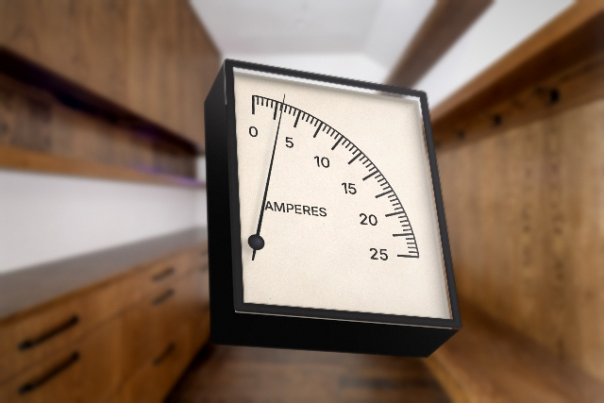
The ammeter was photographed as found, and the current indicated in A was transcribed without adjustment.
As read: 3 A
